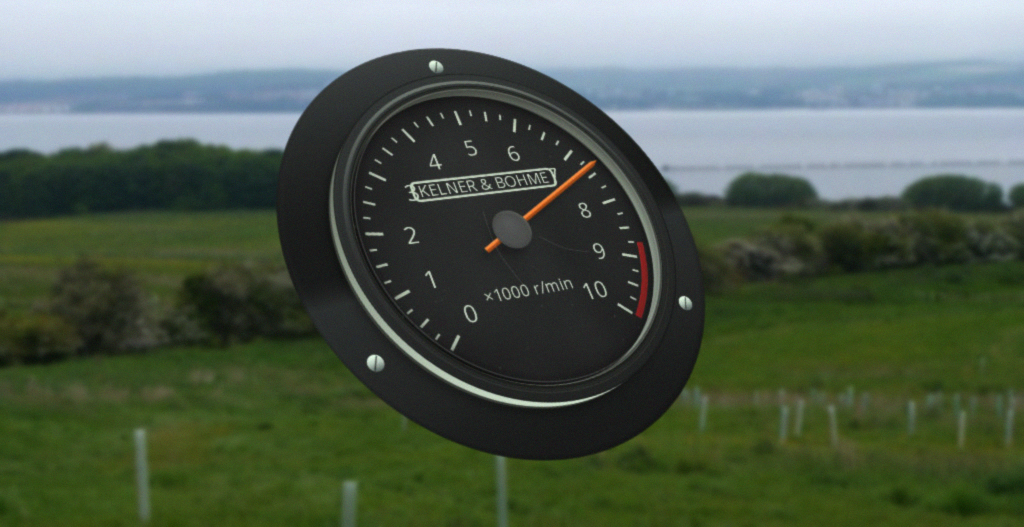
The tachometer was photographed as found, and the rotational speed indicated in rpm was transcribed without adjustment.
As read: 7375 rpm
